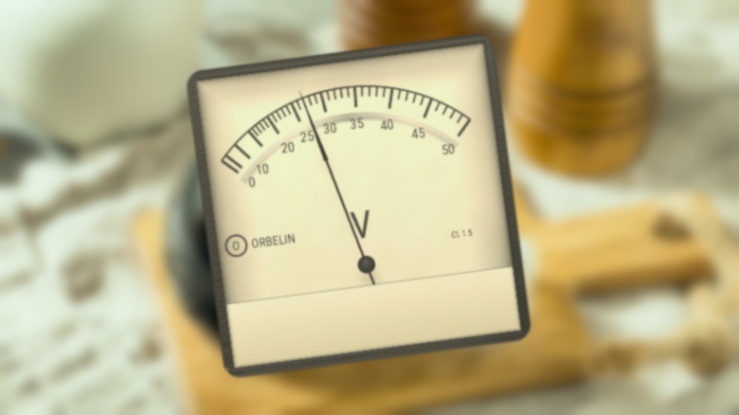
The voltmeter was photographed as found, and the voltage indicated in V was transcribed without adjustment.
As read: 27 V
